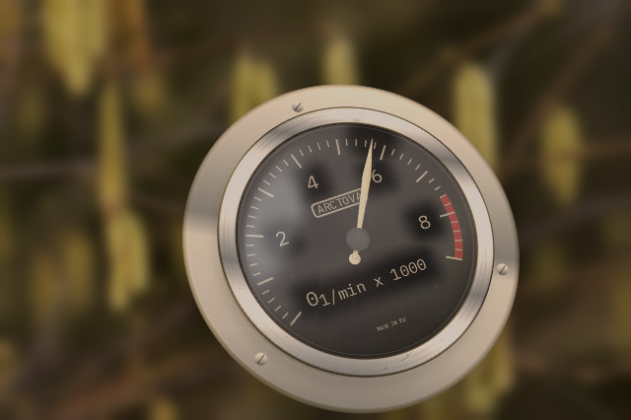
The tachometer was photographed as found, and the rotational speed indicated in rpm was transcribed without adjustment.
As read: 5700 rpm
